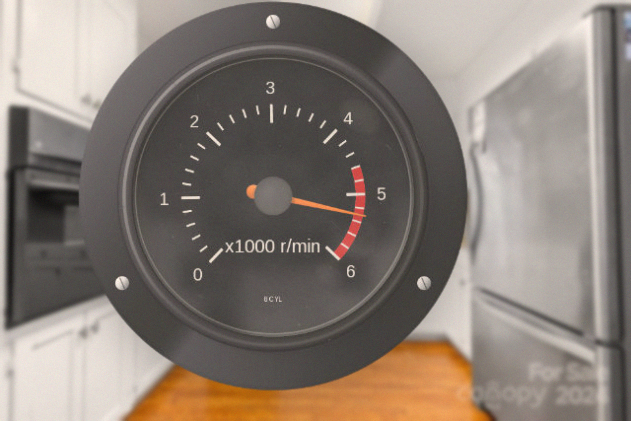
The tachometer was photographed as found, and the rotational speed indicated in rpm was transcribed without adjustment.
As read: 5300 rpm
